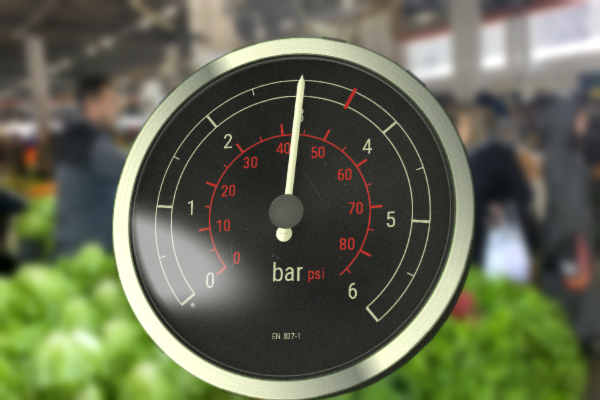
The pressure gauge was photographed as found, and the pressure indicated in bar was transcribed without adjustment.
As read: 3 bar
